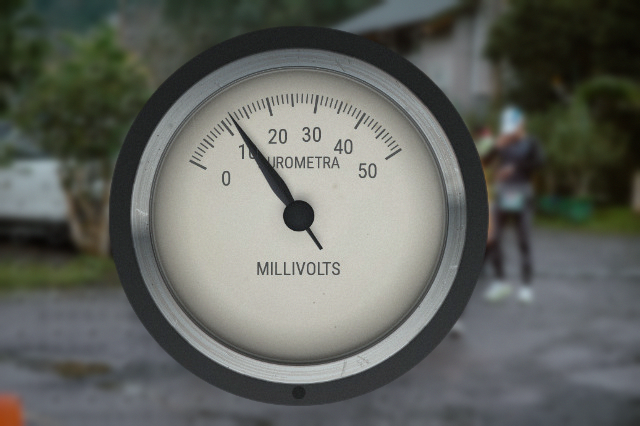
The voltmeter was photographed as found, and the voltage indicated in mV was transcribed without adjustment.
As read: 12 mV
